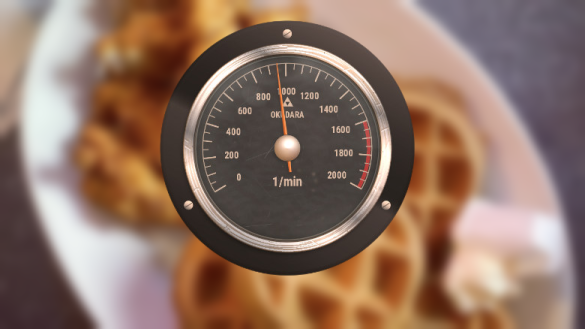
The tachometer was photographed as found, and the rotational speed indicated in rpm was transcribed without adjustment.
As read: 950 rpm
